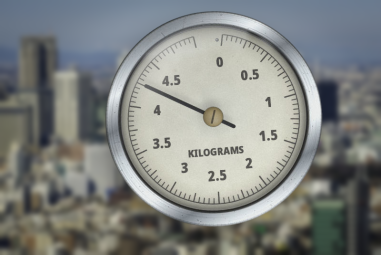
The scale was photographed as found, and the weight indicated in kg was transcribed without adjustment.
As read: 4.25 kg
